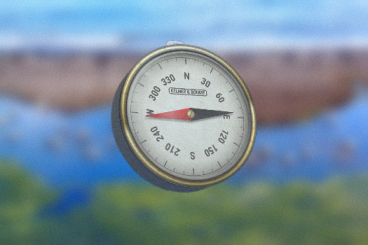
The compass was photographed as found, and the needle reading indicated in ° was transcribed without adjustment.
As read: 265 °
